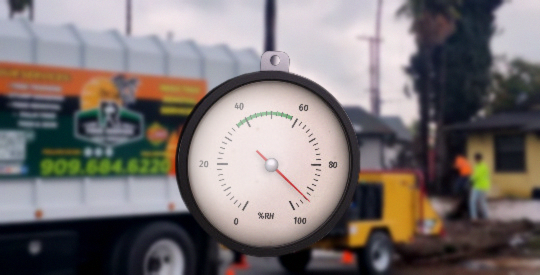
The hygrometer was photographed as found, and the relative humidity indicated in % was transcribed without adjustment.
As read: 94 %
